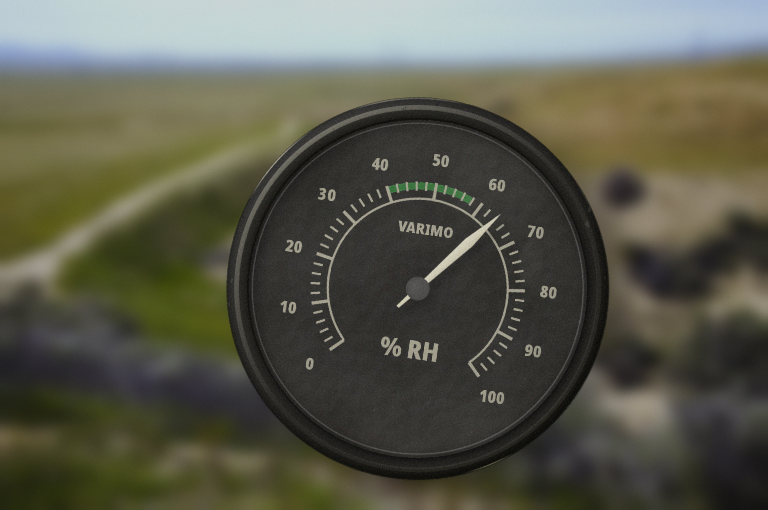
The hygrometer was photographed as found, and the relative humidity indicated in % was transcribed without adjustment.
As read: 64 %
